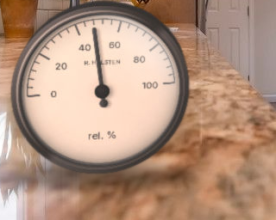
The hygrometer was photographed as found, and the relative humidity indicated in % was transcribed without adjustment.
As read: 48 %
